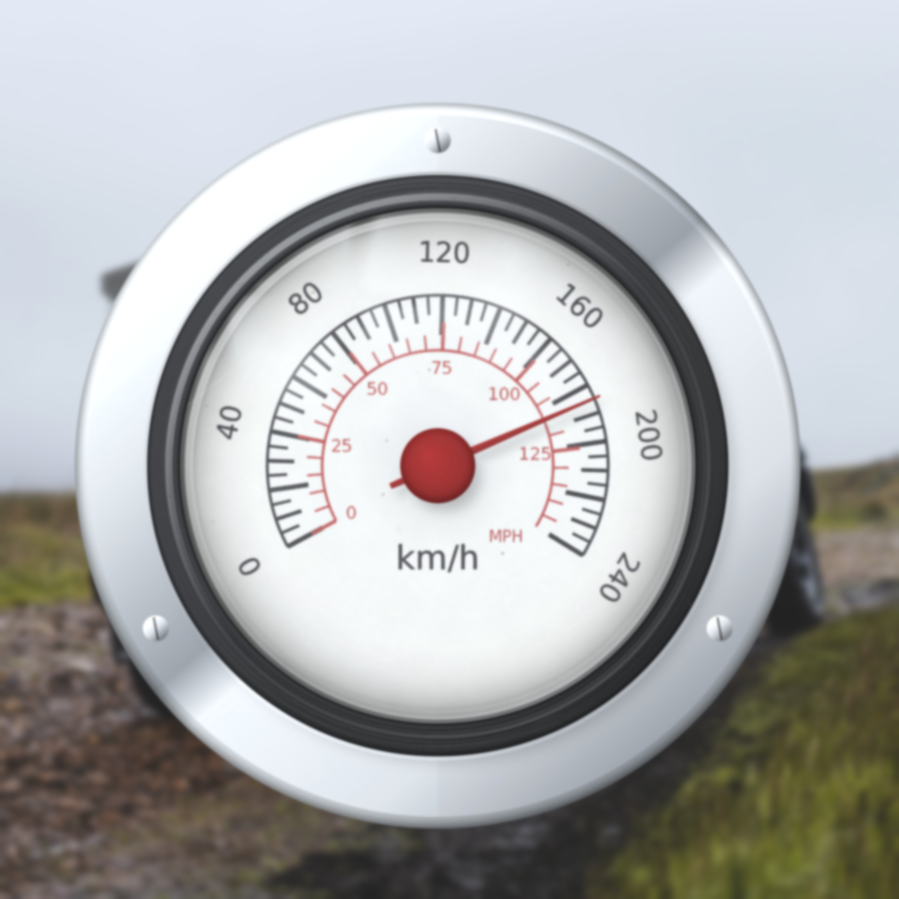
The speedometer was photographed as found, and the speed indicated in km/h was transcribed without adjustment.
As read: 185 km/h
